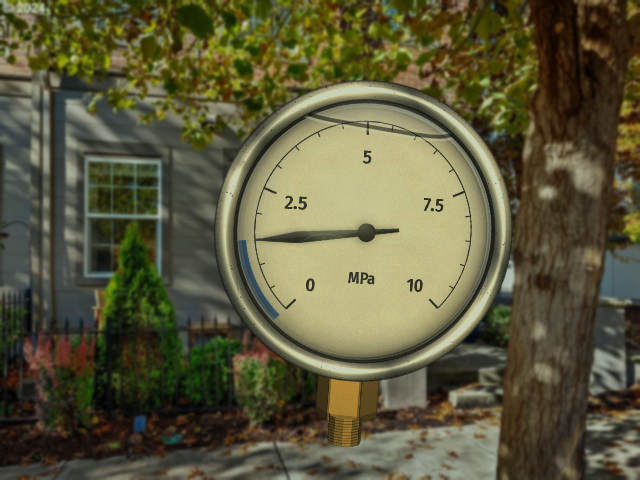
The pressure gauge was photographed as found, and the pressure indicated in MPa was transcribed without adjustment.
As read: 1.5 MPa
